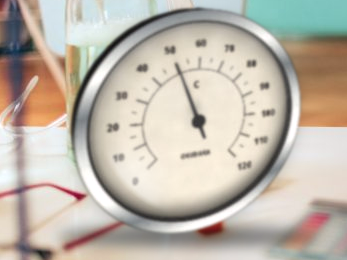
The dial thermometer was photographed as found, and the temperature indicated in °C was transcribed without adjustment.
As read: 50 °C
